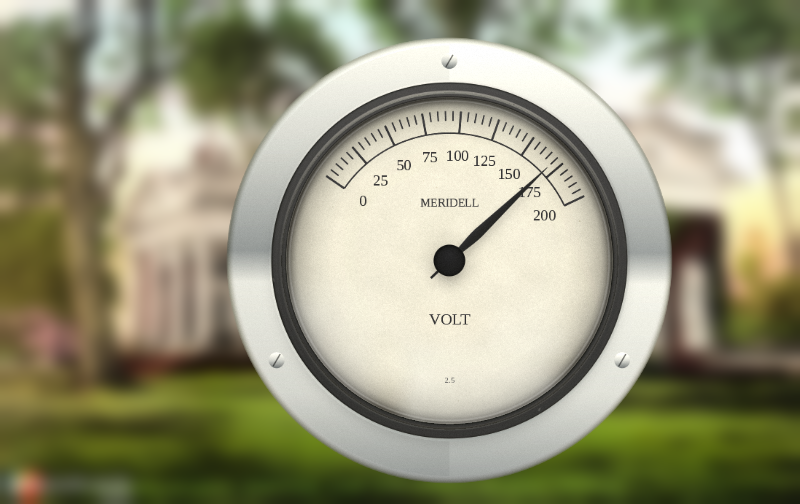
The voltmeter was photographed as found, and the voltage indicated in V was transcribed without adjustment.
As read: 170 V
